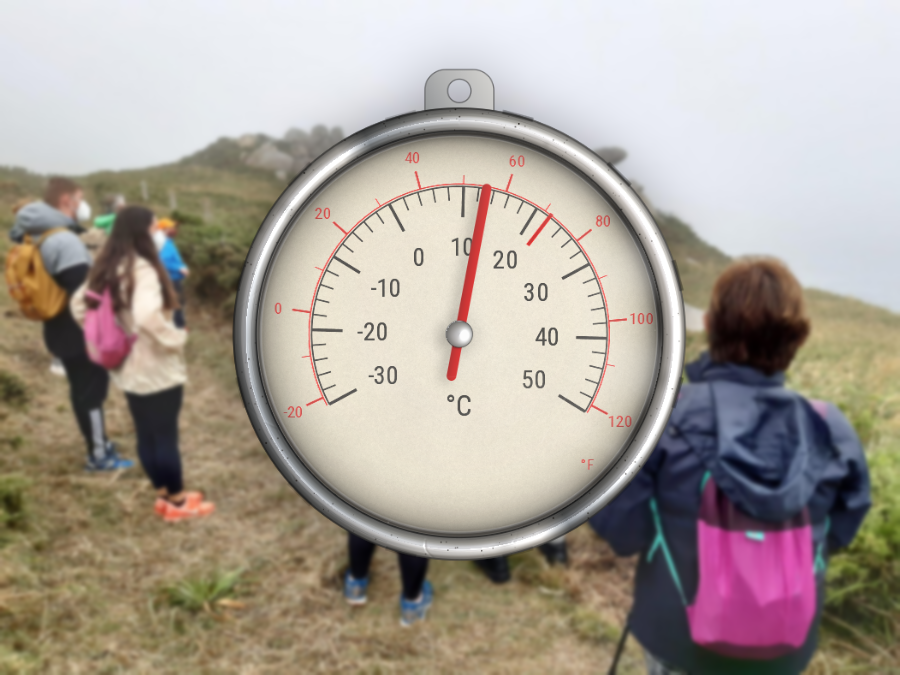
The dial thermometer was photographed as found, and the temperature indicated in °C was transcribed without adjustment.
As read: 13 °C
